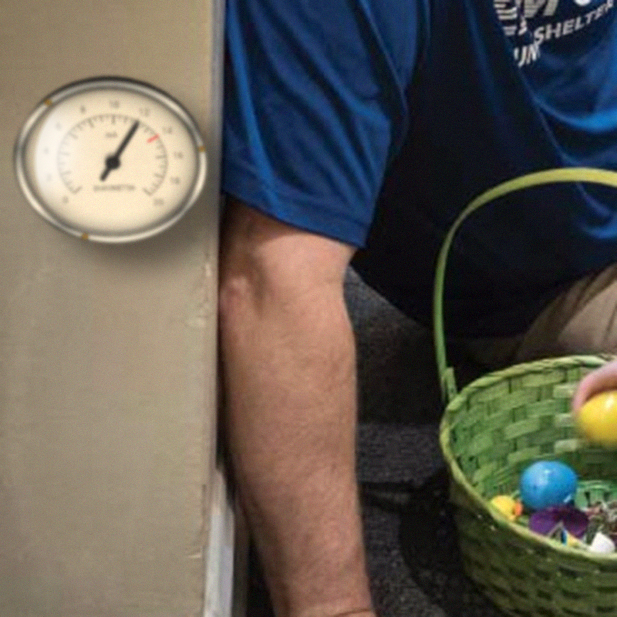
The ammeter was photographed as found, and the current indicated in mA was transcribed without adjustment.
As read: 12 mA
